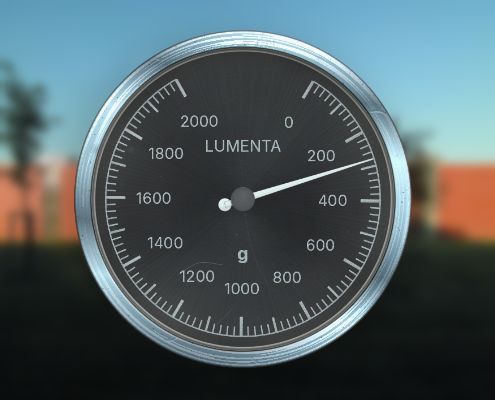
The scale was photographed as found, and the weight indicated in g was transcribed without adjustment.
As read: 280 g
